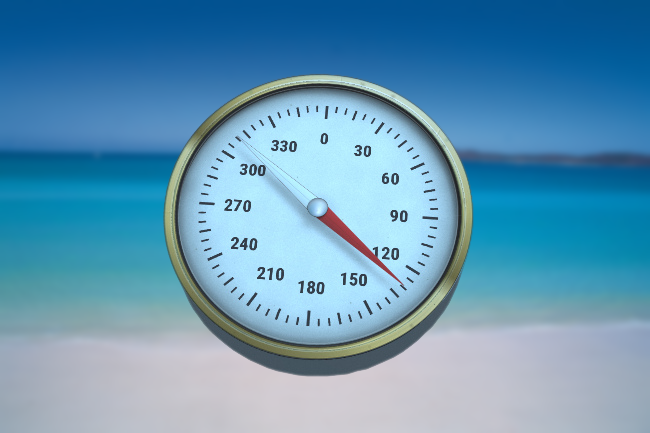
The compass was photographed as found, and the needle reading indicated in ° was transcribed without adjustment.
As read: 130 °
